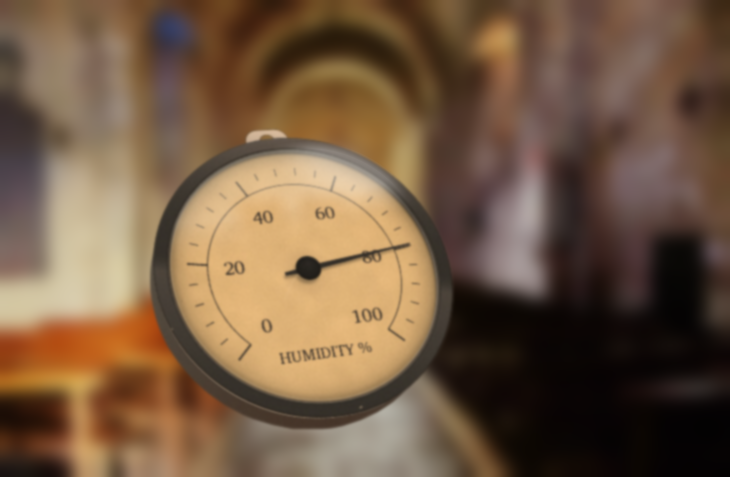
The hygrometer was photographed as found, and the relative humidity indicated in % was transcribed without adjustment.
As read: 80 %
